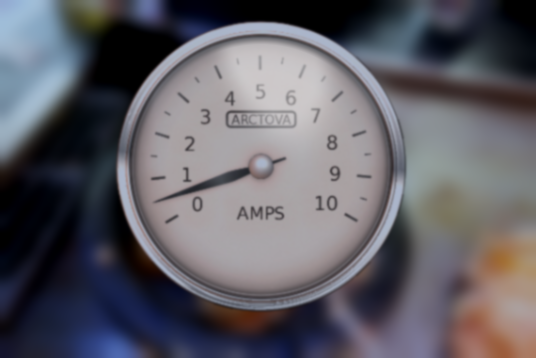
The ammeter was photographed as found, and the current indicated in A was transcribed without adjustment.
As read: 0.5 A
